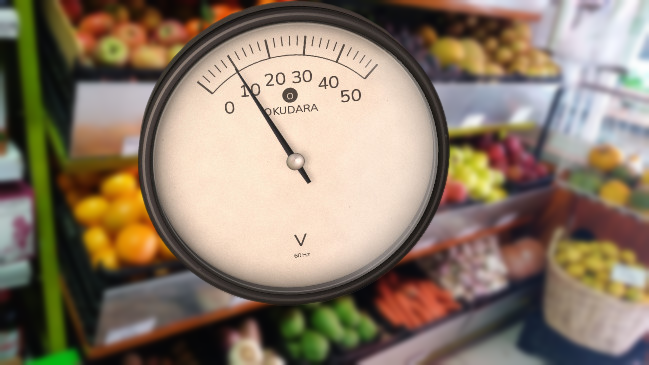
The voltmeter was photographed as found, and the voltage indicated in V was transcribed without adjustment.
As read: 10 V
